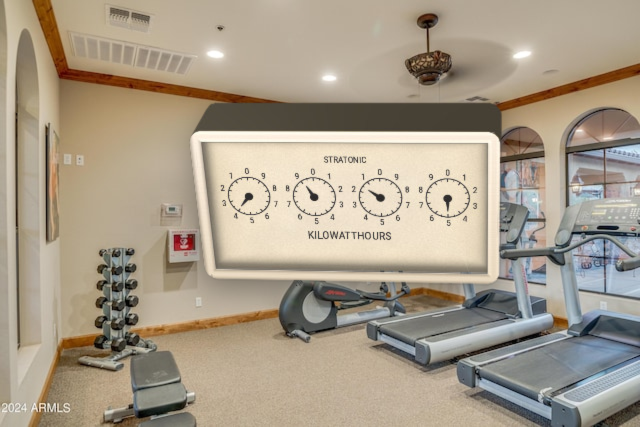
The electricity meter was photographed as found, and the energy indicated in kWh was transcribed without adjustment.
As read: 3915 kWh
